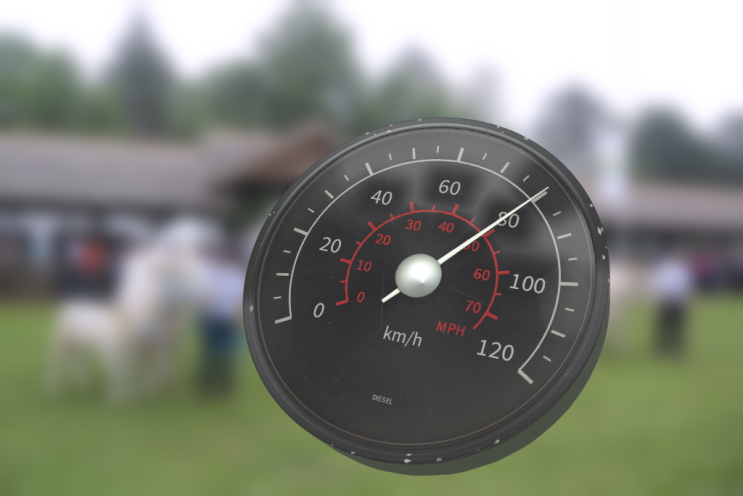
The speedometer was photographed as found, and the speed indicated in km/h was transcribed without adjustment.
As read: 80 km/h
